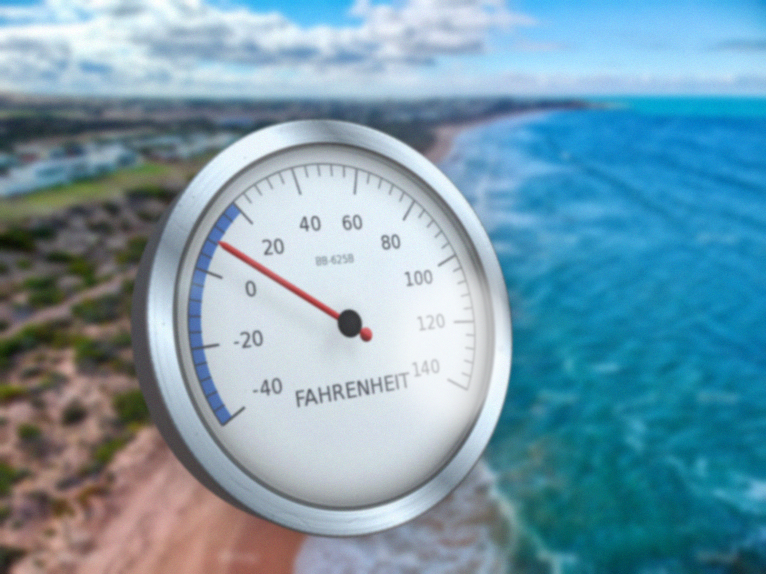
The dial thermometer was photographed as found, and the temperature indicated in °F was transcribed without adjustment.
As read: 8 °F
